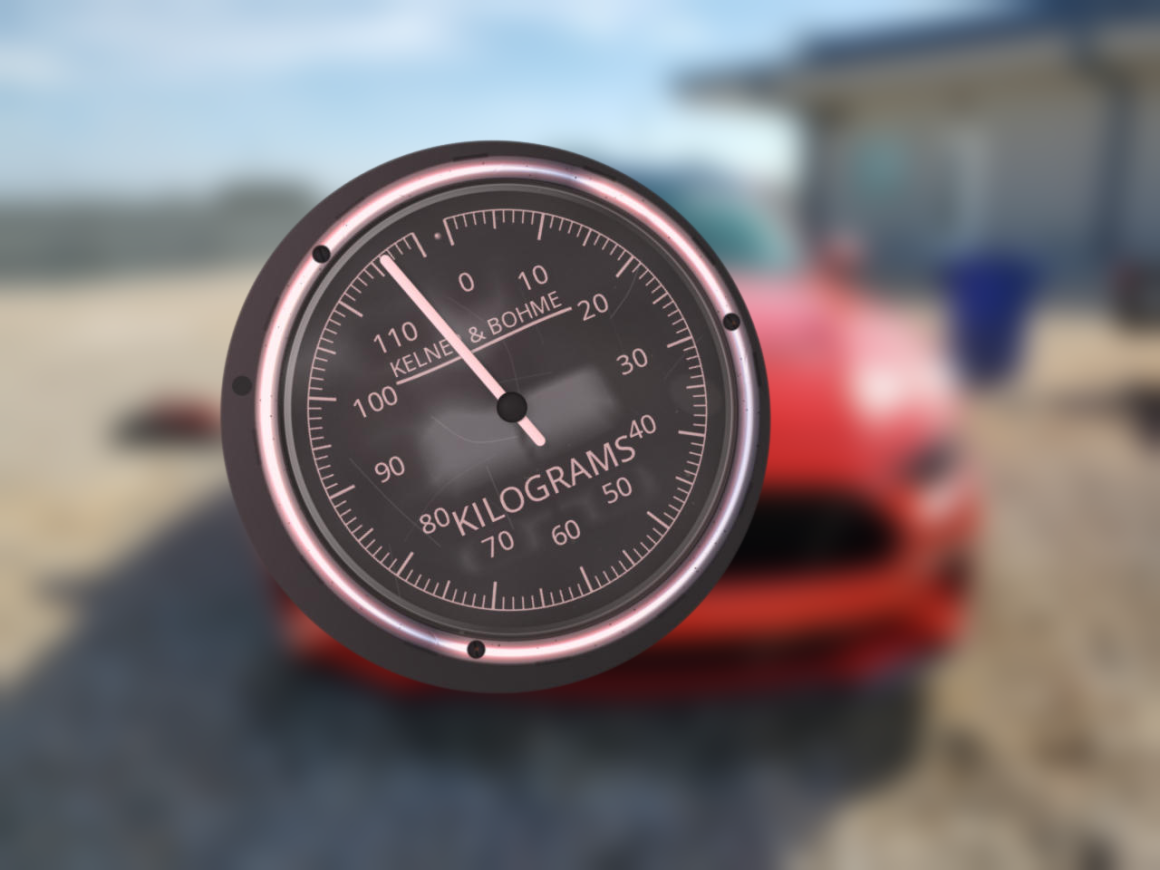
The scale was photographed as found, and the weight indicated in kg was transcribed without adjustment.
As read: 116 kg
